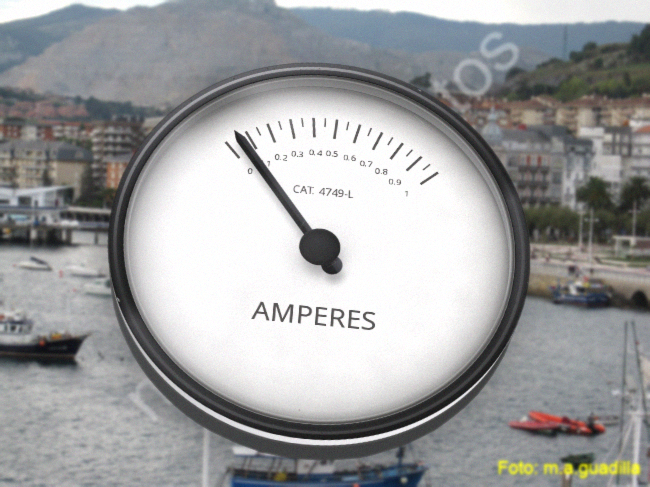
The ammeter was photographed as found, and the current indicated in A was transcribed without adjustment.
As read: 0.05 A
